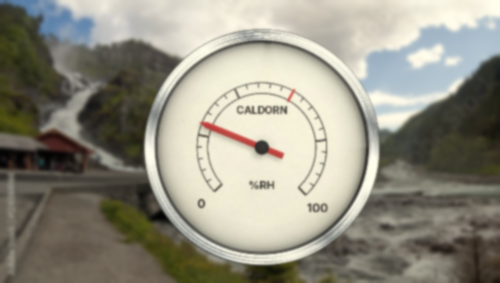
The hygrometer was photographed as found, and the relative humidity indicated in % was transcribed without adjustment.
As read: 24 %
